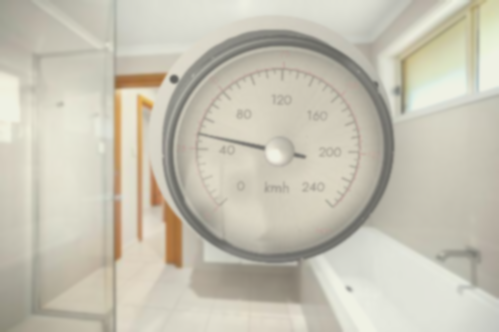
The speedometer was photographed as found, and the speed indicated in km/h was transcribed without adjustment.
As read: 50 km/h
